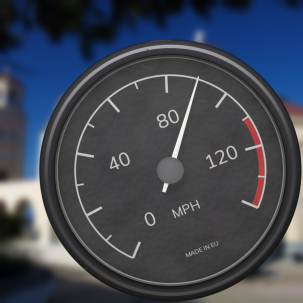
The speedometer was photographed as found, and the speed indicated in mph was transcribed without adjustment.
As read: 90 mph
